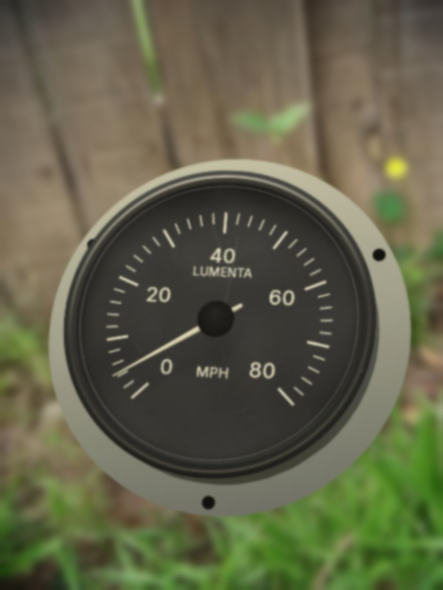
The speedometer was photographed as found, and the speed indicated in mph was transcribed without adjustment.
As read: 4 mph
